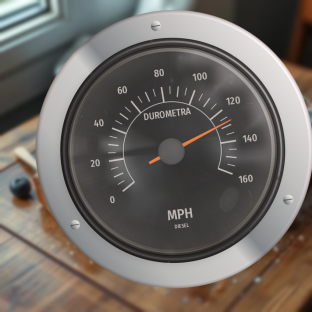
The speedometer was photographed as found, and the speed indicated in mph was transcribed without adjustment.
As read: 127.5 mph
